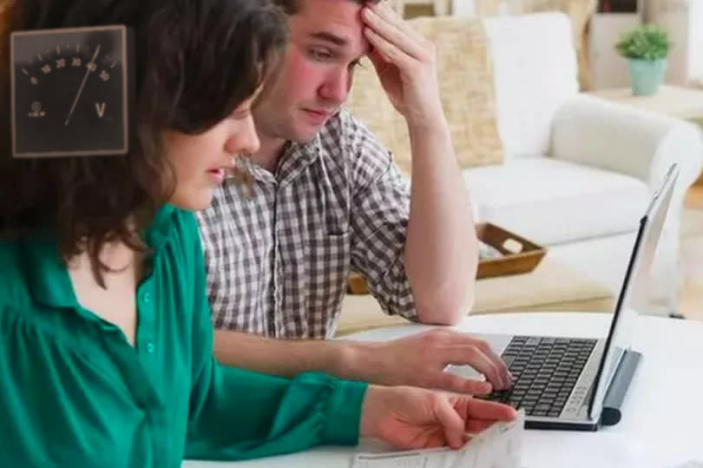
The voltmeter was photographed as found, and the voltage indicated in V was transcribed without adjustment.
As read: 40 V
